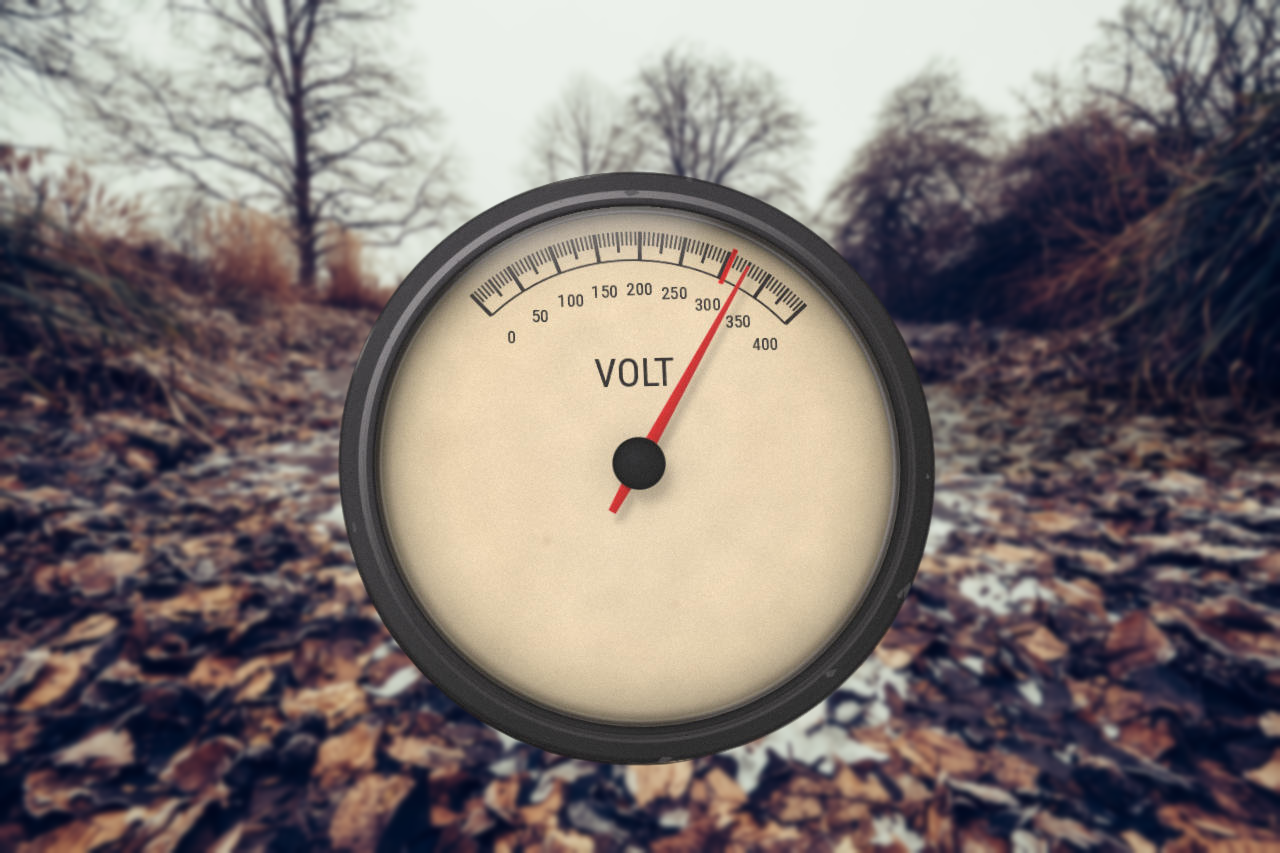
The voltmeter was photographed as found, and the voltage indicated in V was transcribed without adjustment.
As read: 325 V
